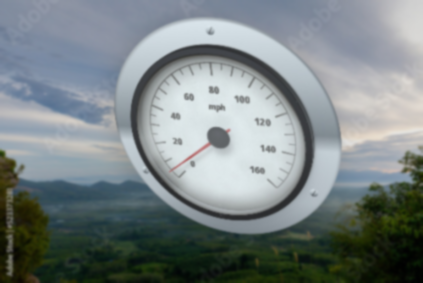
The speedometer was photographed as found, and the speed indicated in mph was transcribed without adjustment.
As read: 5 mph
